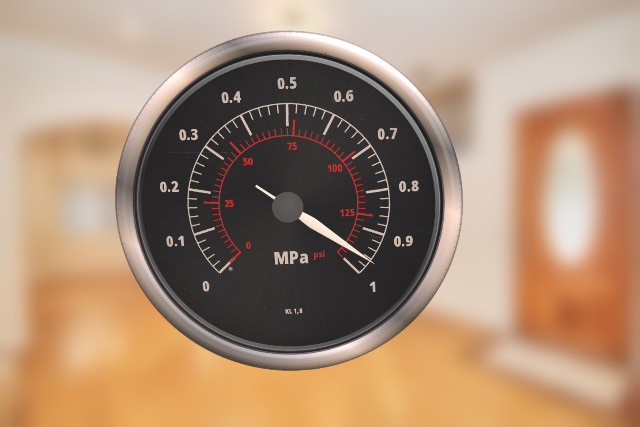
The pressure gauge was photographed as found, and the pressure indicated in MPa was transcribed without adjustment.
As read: 0.96 MPa
